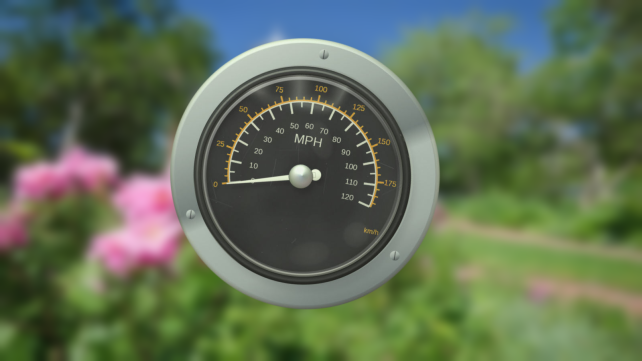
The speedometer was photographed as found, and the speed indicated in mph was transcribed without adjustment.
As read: 0 mph
